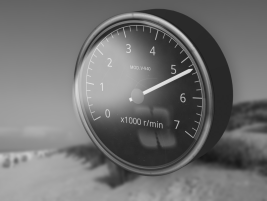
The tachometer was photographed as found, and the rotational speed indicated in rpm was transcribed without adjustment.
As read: 5300 rpm
